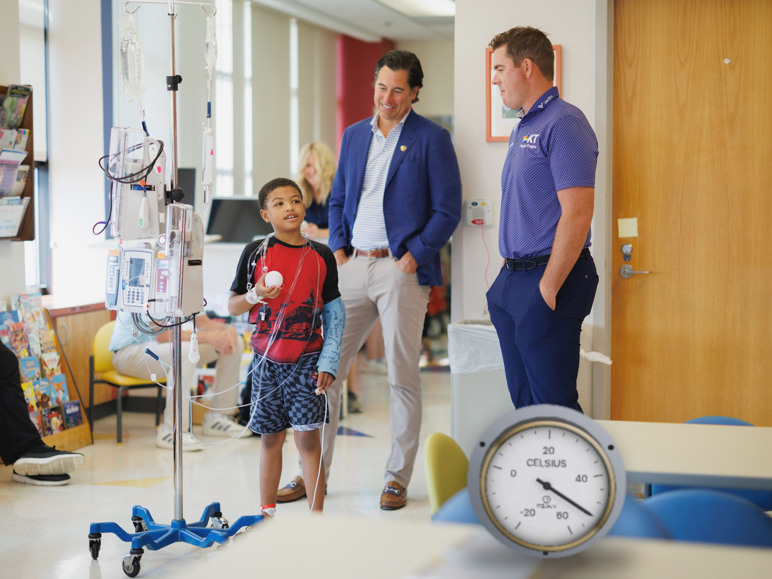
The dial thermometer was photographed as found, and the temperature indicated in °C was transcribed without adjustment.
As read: 52 °C
